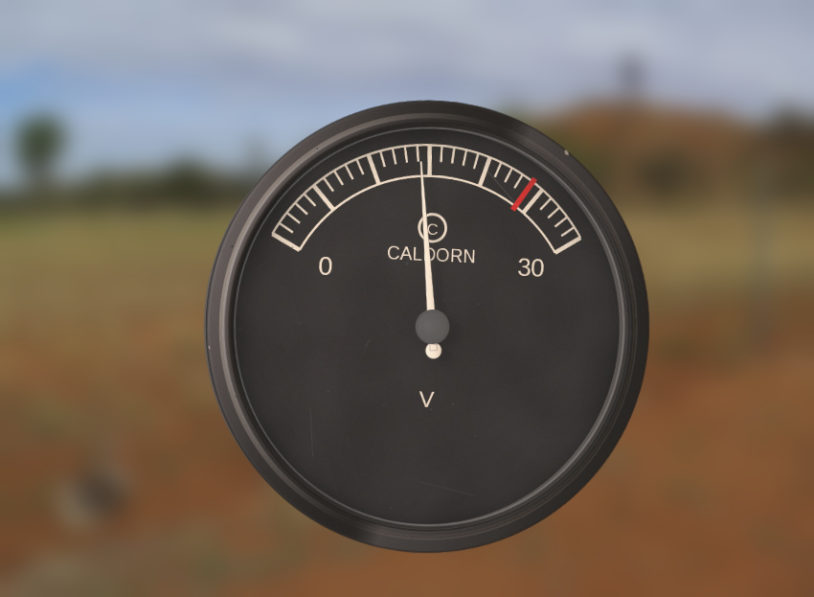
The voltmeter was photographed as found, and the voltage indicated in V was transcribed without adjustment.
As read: 14 V
